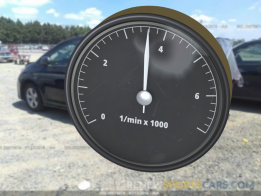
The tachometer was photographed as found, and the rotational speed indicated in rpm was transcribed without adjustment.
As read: 3600 rpm
